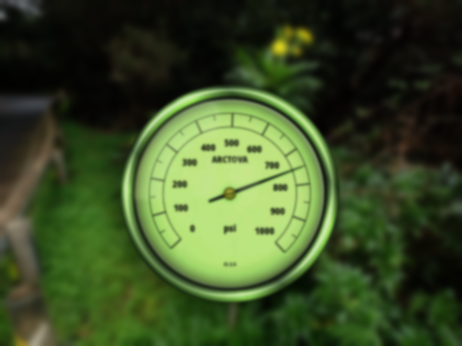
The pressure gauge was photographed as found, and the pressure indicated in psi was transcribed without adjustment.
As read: 750 psi
